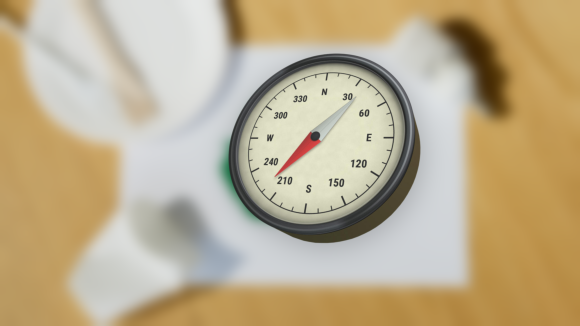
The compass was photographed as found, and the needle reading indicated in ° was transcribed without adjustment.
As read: 220 °
